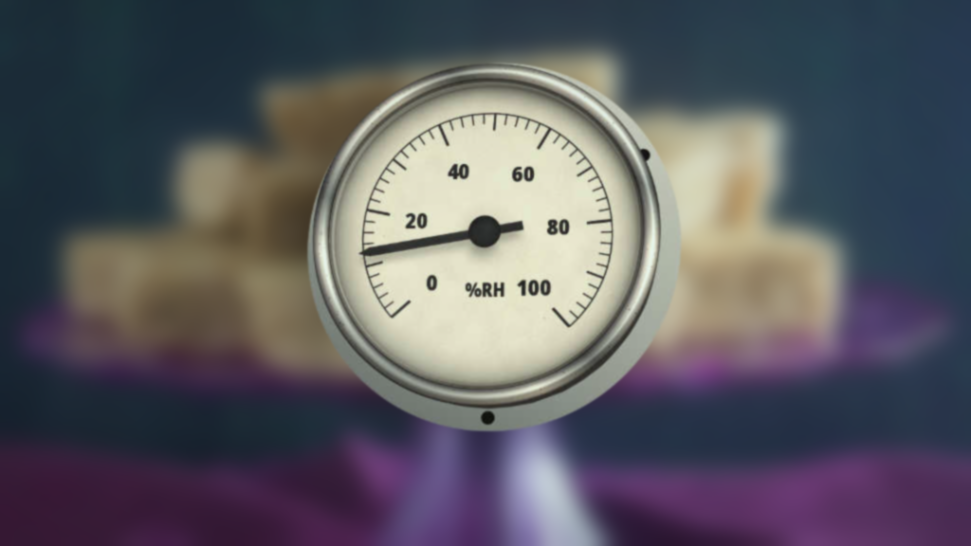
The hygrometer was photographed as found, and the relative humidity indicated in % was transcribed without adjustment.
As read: 12 %
